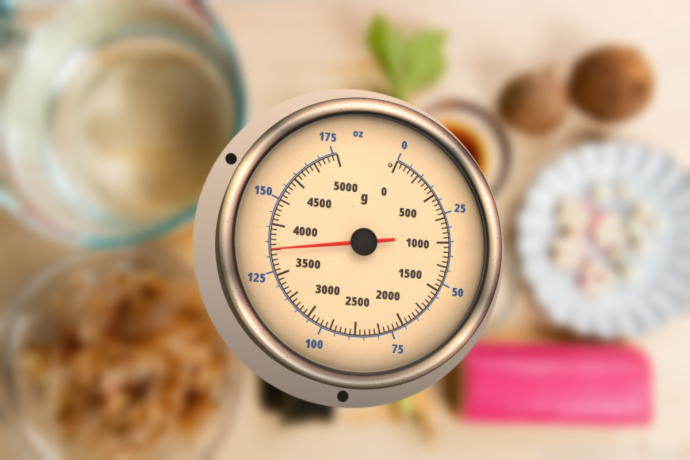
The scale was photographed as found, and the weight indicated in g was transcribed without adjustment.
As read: 3750 g
